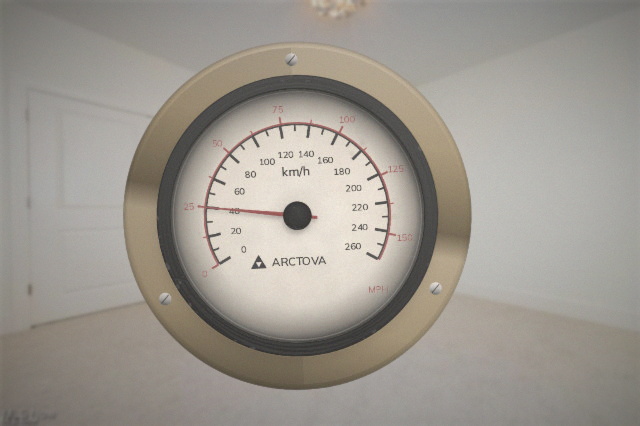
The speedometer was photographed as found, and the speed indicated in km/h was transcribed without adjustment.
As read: 40 km/h
